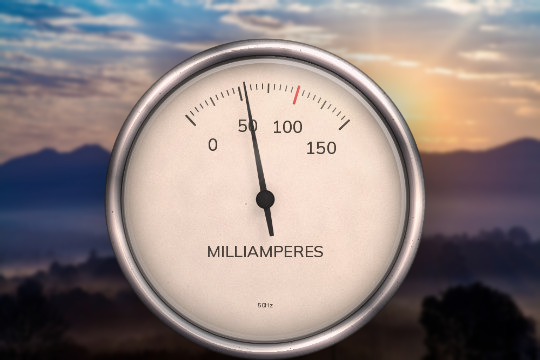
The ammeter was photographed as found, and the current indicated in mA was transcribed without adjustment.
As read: 55 mA
